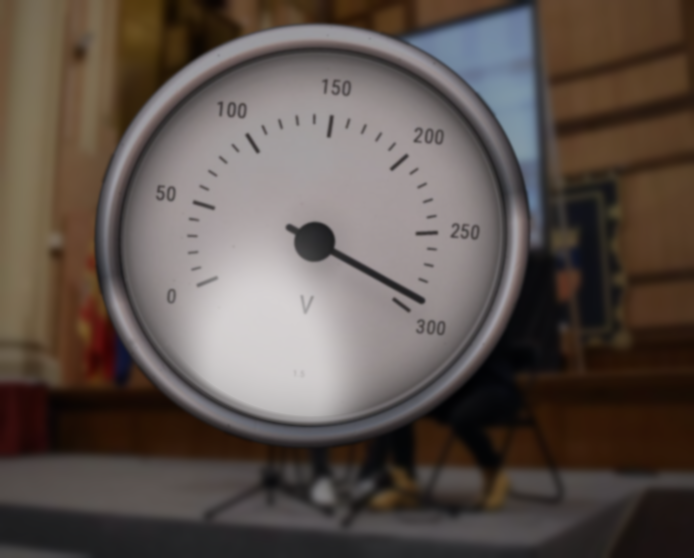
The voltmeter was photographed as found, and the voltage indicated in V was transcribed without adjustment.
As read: 290 V
